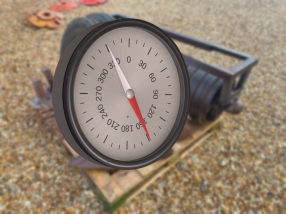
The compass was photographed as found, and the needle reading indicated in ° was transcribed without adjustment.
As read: 150 °
